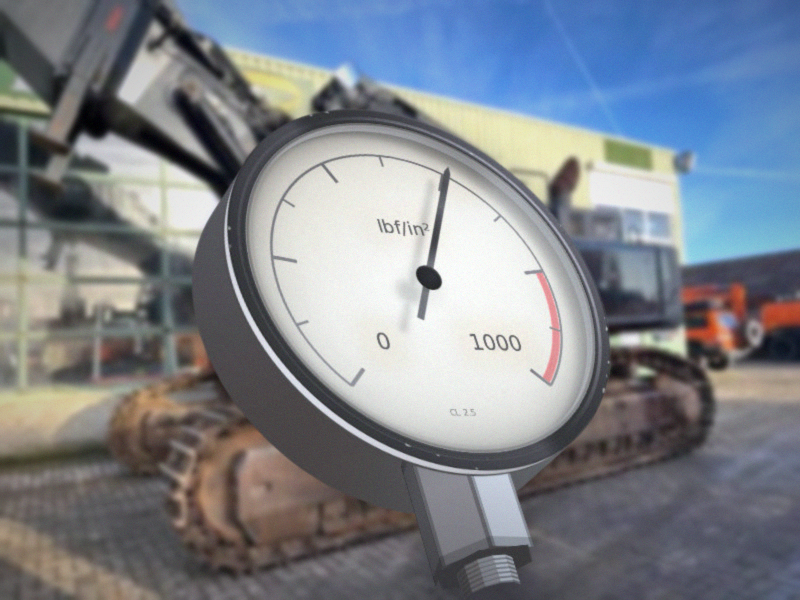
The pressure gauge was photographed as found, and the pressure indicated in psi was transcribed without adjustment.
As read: 600 psi
